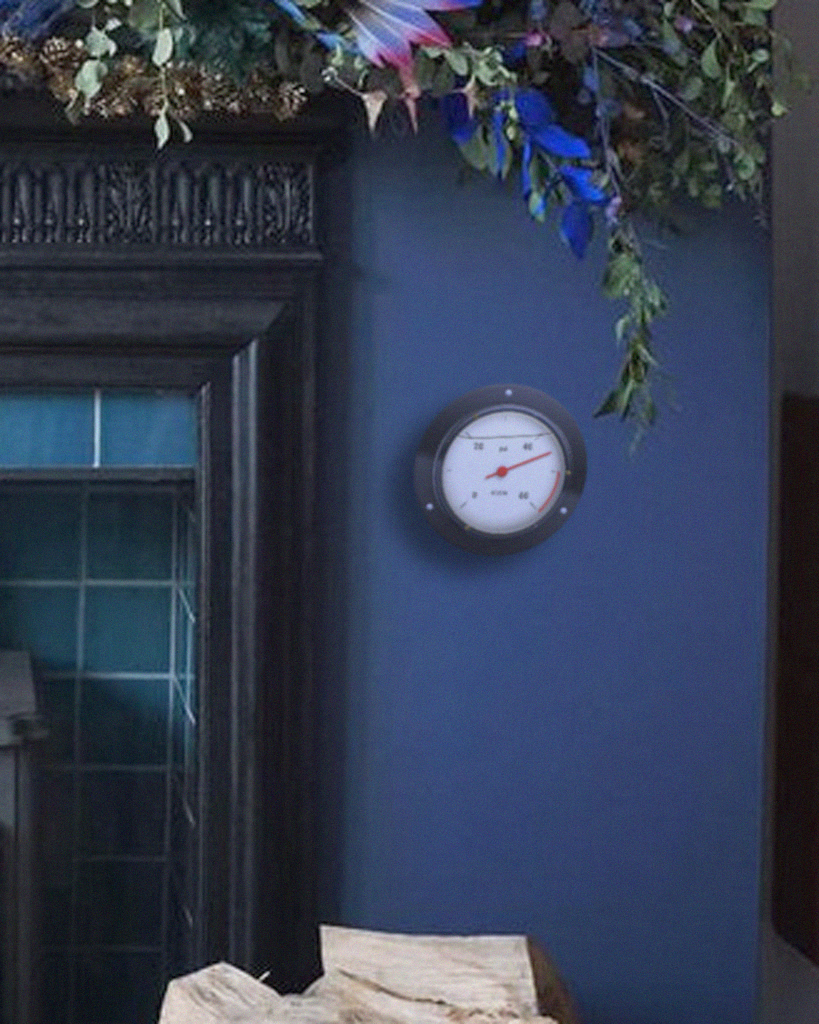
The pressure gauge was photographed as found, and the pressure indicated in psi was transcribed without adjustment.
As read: 45 psi
